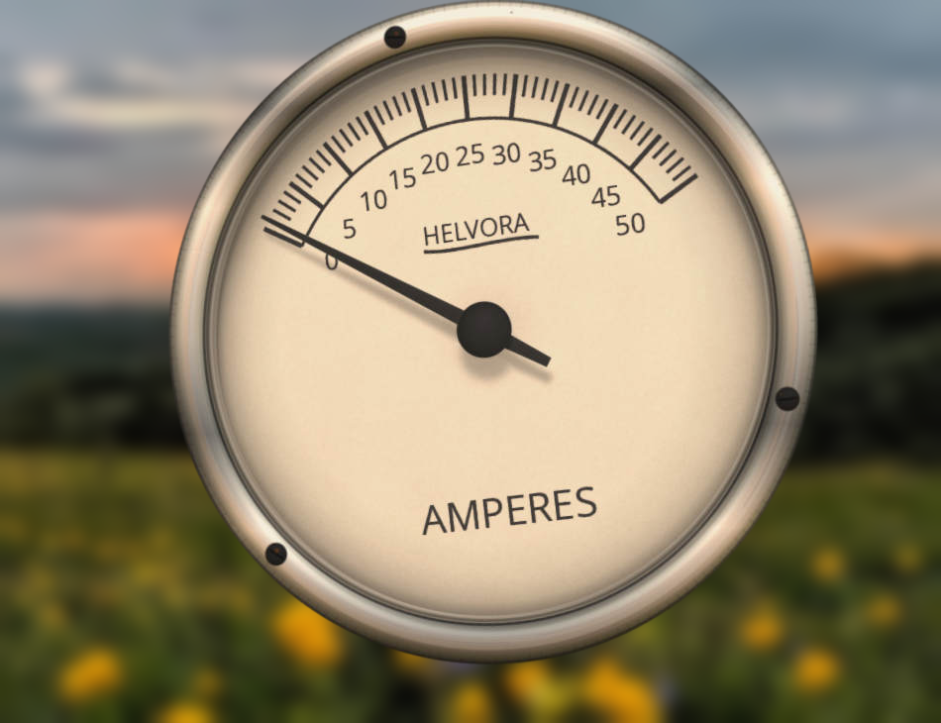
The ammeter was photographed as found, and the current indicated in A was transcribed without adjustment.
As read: 1 A
